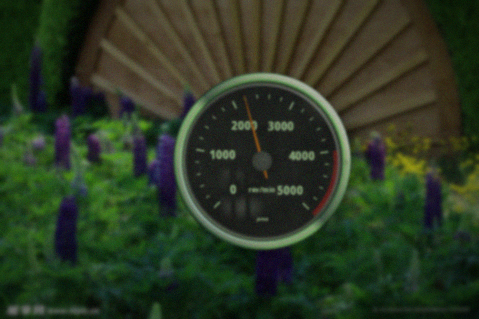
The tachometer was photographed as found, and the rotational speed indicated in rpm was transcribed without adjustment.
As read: 2200 rpm
